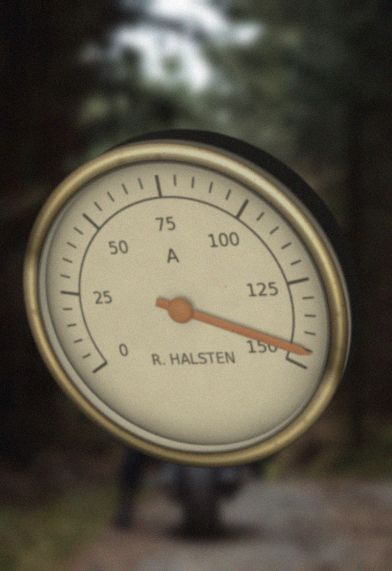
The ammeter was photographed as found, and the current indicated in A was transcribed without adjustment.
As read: 145 A
